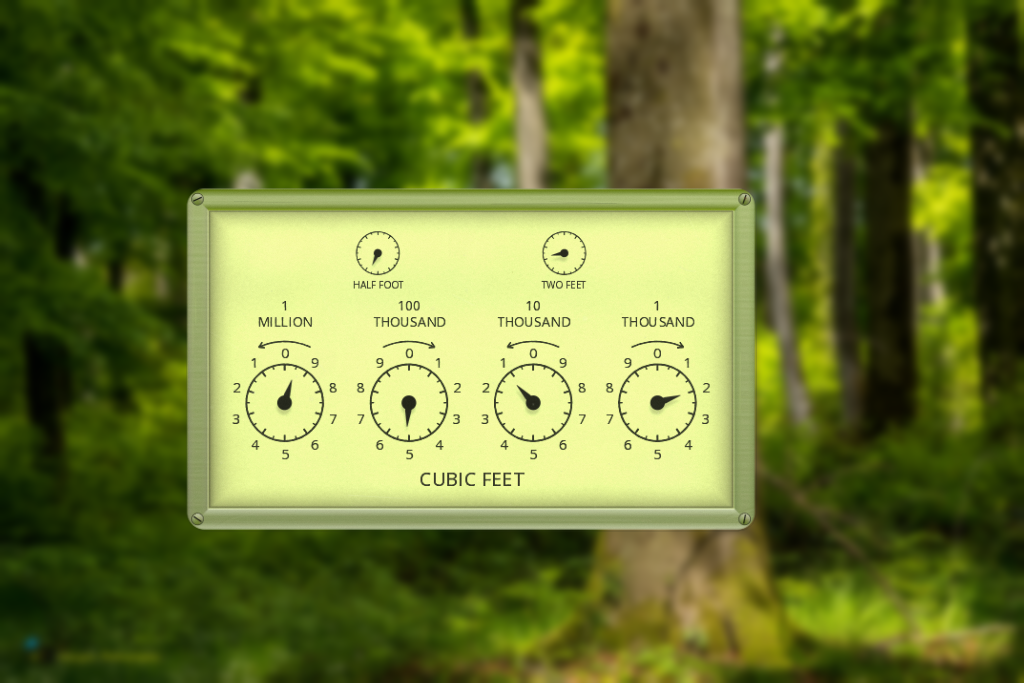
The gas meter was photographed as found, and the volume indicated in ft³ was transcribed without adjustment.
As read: 951200 ft³
